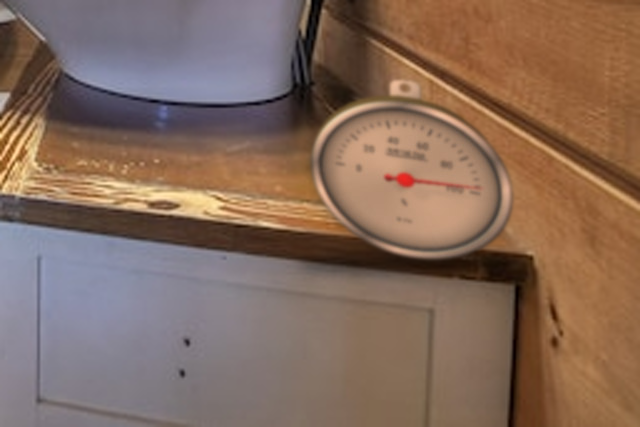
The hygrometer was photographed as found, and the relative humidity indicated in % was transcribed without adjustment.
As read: 96 %
